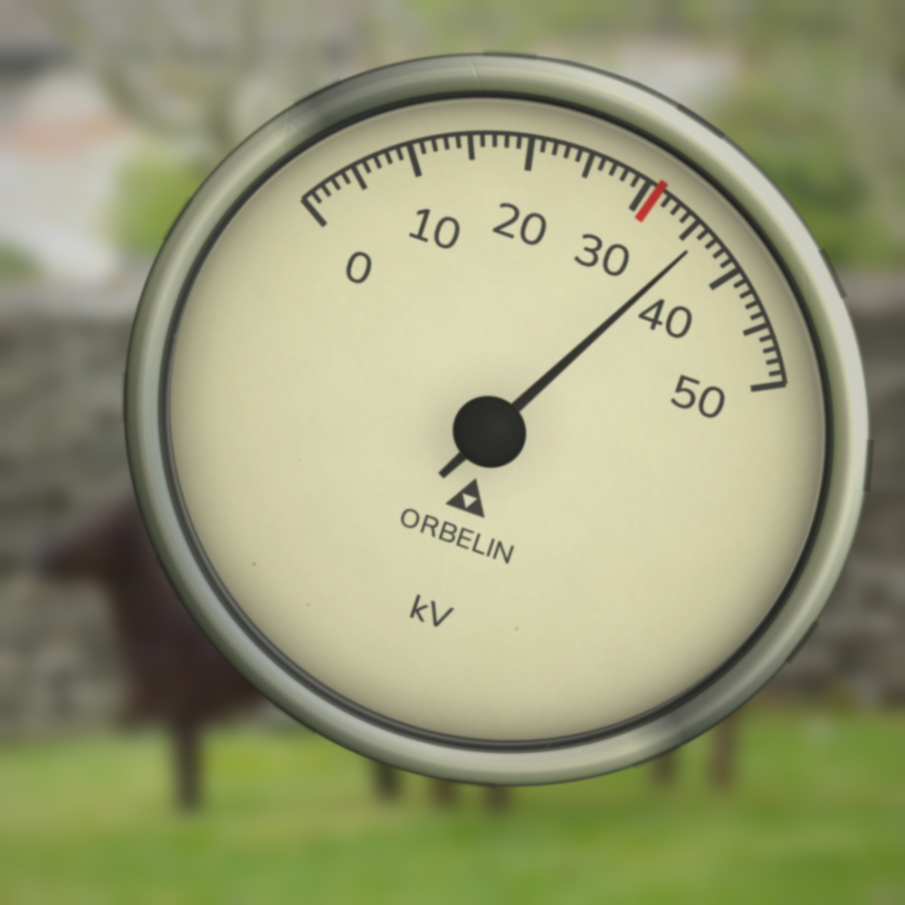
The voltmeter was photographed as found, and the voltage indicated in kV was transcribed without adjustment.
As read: 36 kV
